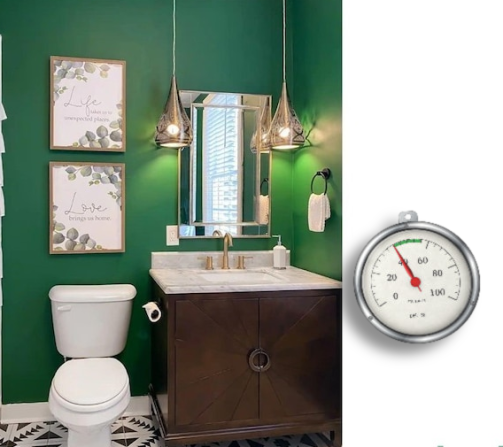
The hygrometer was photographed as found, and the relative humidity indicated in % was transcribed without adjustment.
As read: 40 %
